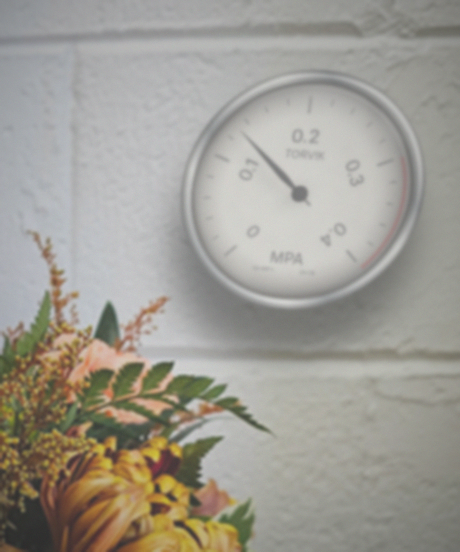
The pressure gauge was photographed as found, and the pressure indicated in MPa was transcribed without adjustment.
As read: 0.13 MPa
